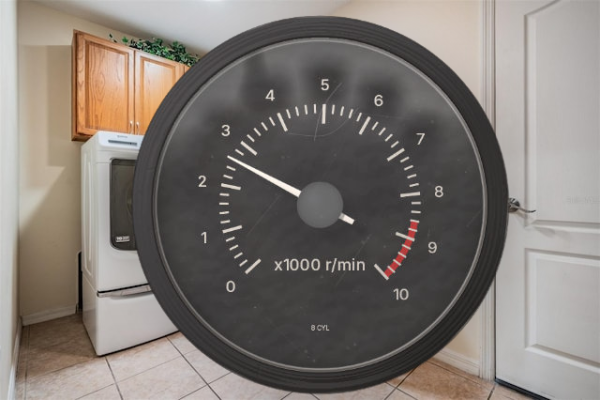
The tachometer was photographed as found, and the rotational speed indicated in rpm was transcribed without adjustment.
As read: 2600 rpm
